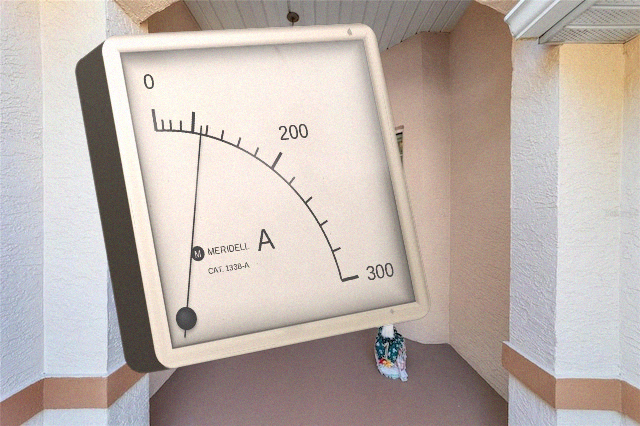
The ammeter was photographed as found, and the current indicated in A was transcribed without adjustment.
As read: 110 A
